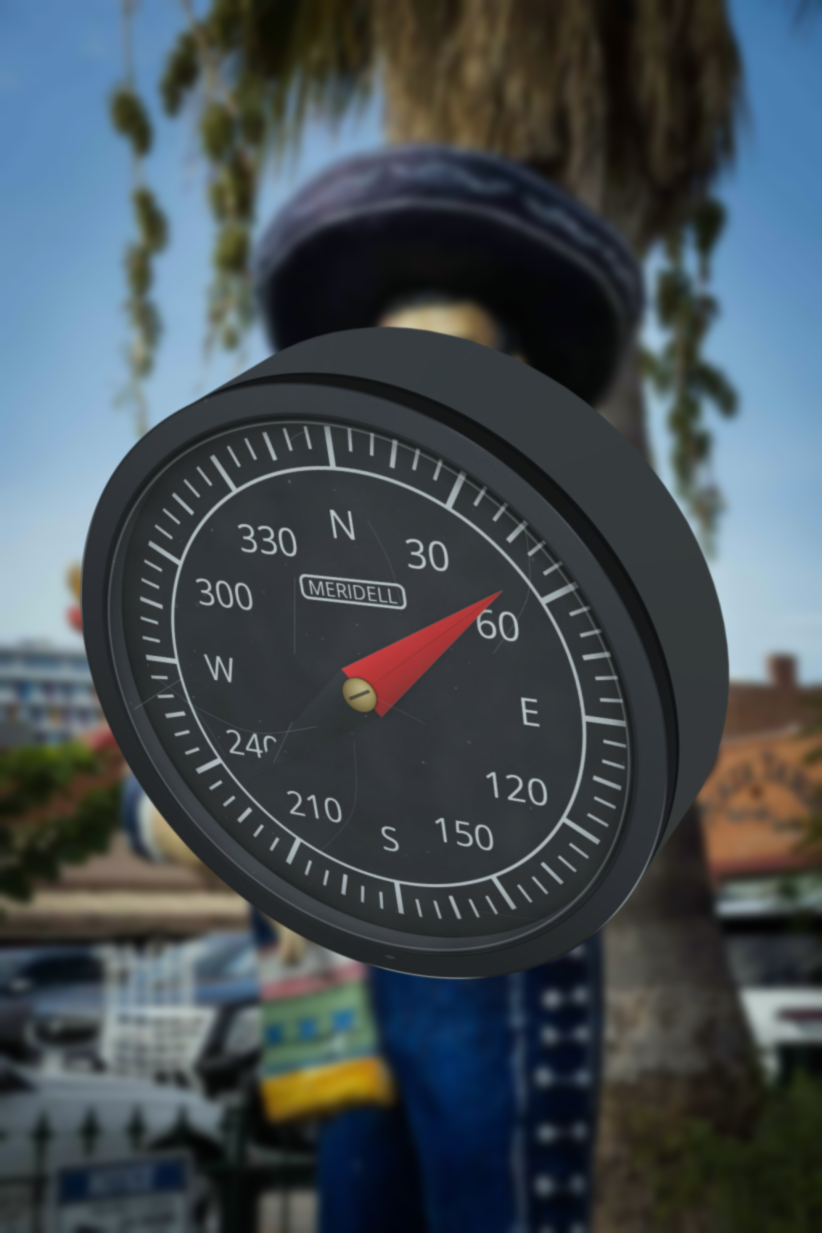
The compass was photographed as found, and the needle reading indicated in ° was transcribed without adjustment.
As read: 52.5 °
